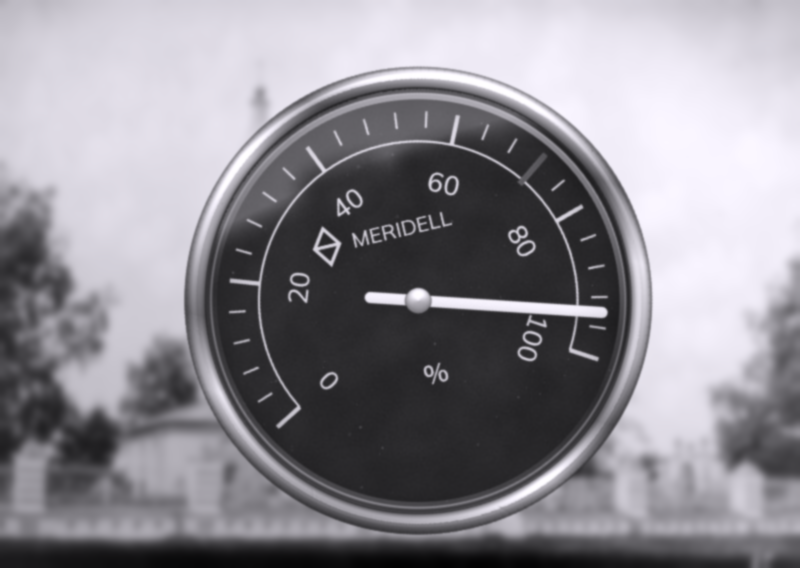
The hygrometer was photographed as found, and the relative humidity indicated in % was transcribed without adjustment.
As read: 94 %
